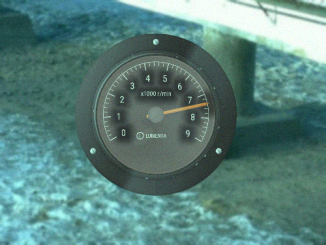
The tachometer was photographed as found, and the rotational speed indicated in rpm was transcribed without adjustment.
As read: 7400 rpm
